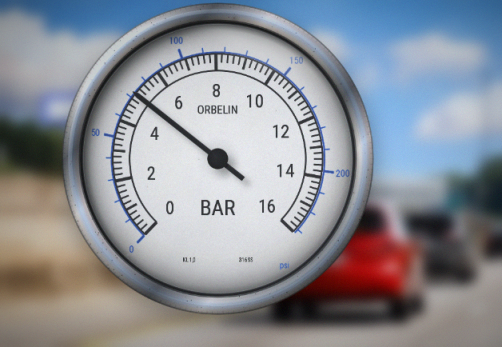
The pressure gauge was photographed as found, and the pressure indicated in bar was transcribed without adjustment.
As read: 5 bar
